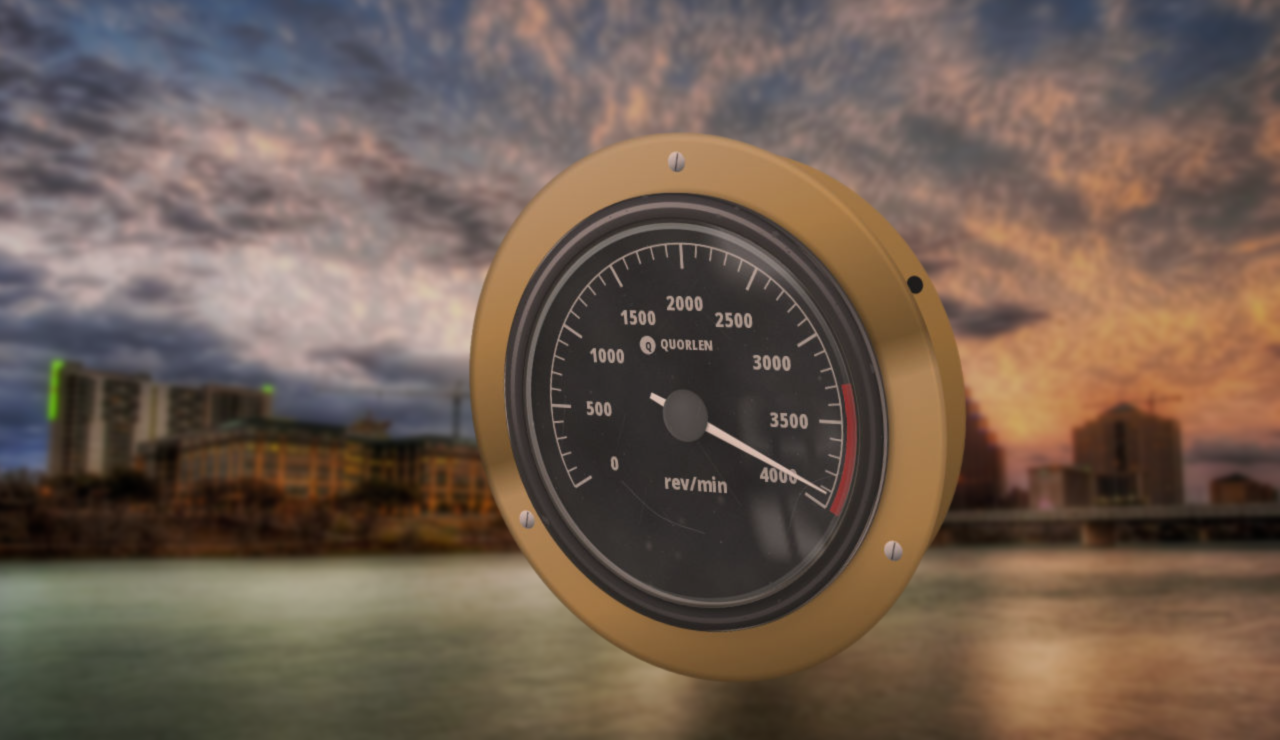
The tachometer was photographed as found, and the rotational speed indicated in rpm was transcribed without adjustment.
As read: 3900 rpm
